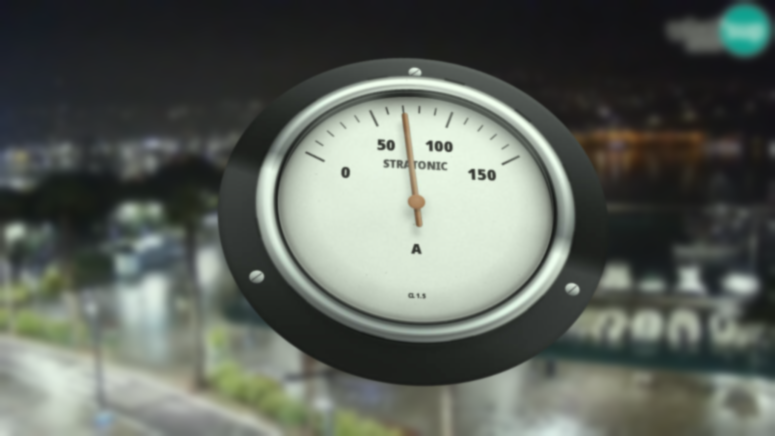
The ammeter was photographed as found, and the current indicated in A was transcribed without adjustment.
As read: 70 A
